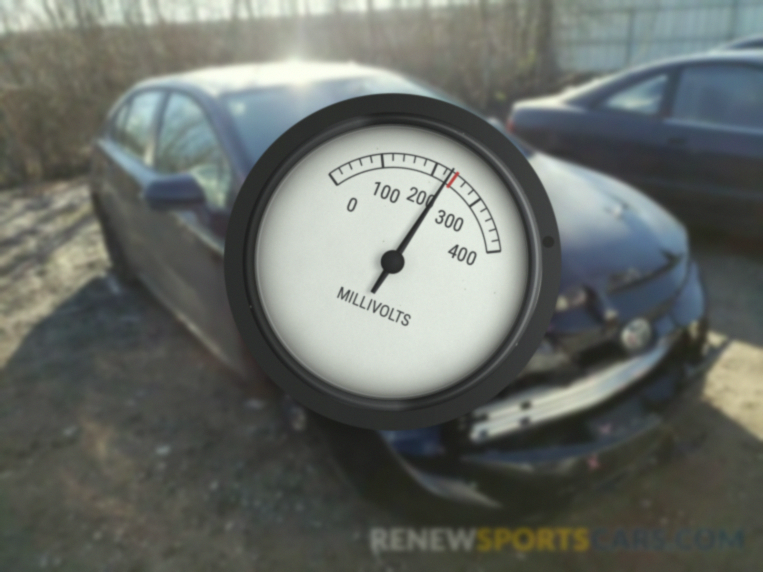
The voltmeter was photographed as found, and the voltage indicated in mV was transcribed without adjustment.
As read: 230 mV
